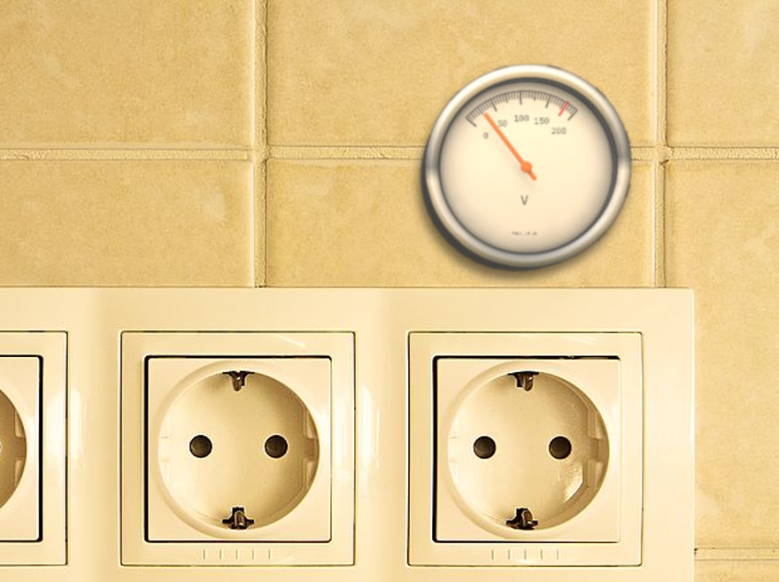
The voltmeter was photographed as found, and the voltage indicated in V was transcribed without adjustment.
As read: 25 V
